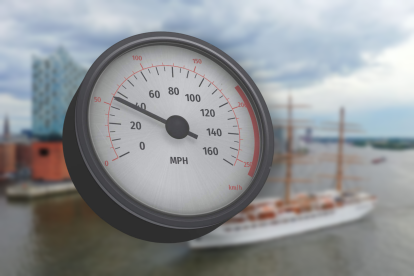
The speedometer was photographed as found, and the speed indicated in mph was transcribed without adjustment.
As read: 35 mph
